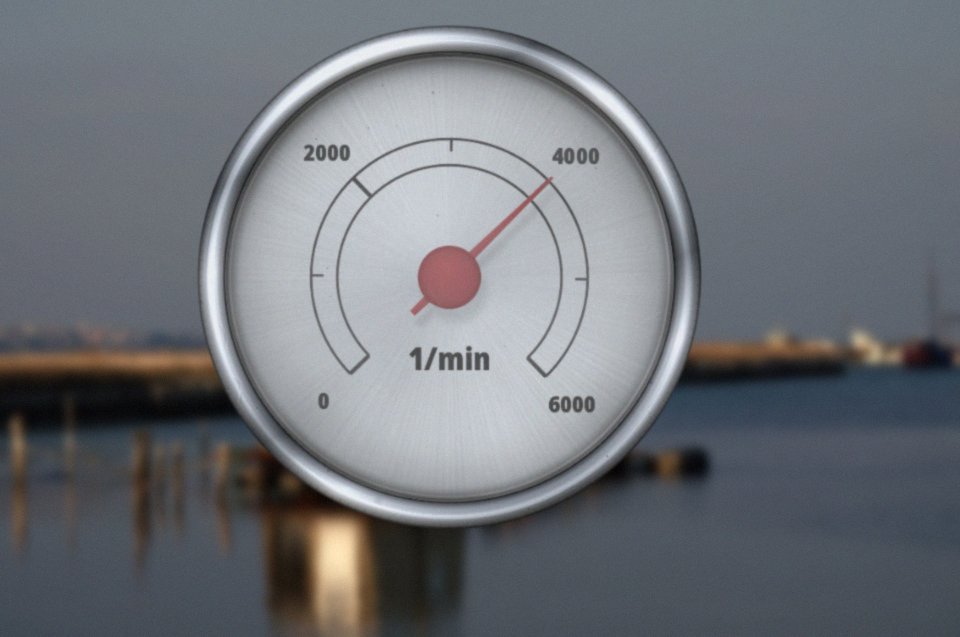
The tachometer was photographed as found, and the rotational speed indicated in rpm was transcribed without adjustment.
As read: 4000 rpm
